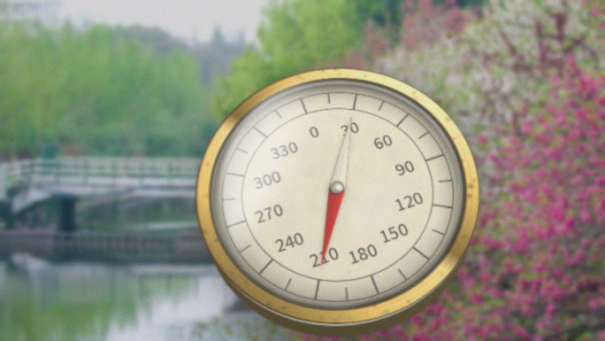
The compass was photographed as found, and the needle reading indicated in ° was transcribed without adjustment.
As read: 210 °
